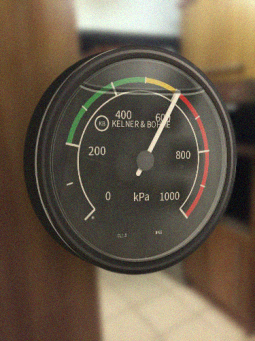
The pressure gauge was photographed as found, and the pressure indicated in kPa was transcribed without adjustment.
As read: 600 kPa
